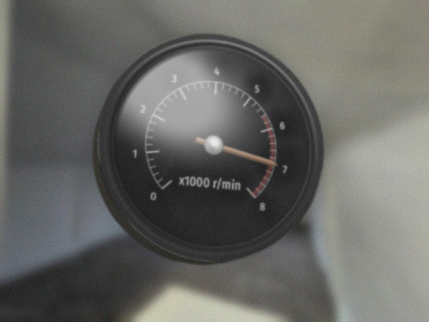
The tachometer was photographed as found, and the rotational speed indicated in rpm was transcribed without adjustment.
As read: 7000 rpm
